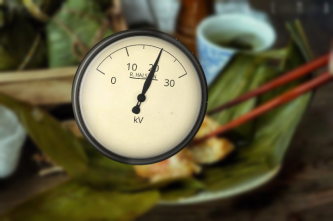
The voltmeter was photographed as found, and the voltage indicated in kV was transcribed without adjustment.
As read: 20 kV
